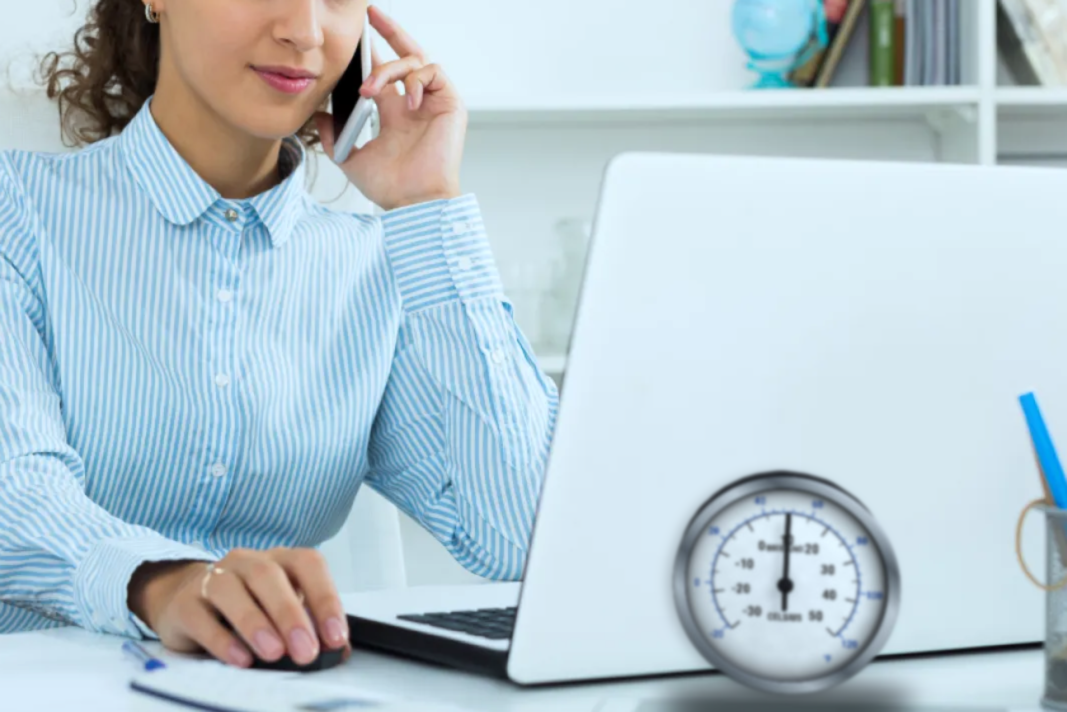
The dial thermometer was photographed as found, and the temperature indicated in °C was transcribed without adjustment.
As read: 10 °C
